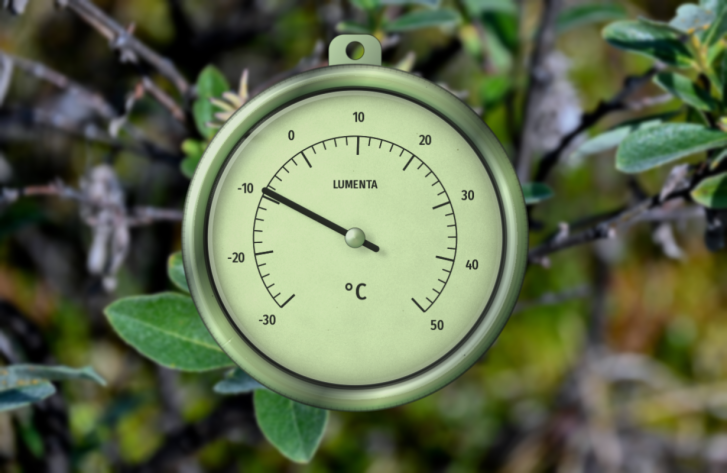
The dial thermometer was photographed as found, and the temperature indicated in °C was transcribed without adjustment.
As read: -9 °C
